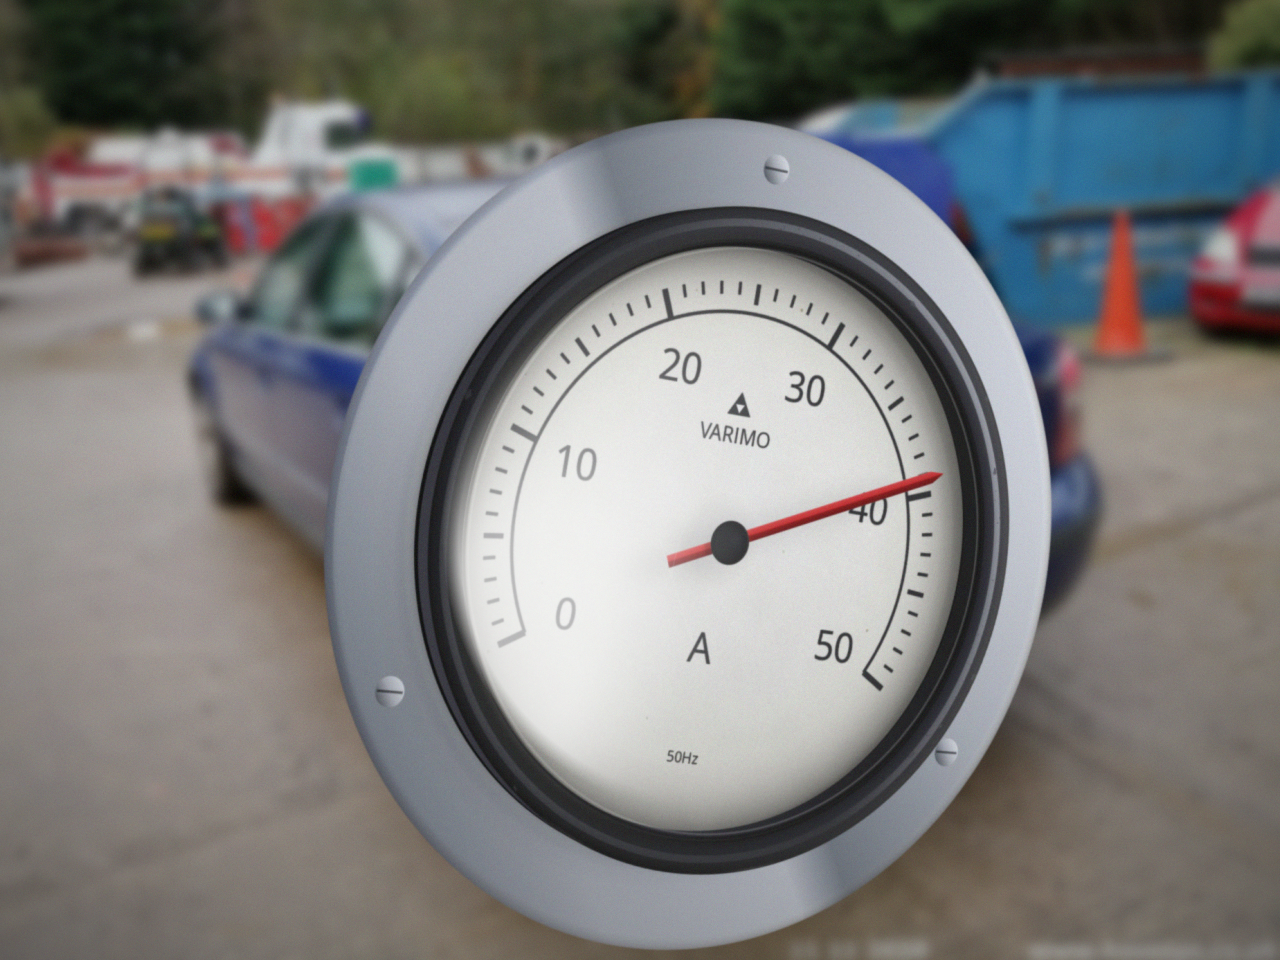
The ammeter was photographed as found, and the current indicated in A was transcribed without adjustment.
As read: 39 A
